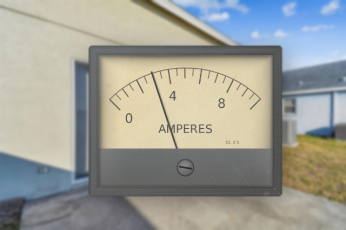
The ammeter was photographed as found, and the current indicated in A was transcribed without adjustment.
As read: 3 A
